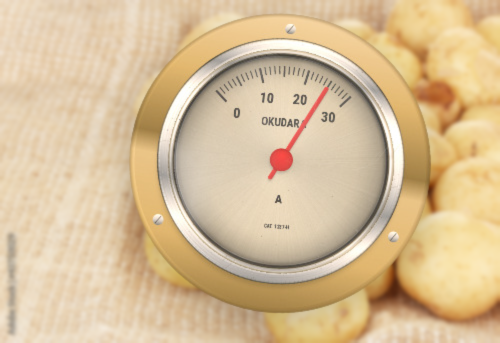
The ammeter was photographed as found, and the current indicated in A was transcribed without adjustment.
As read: 25 A
